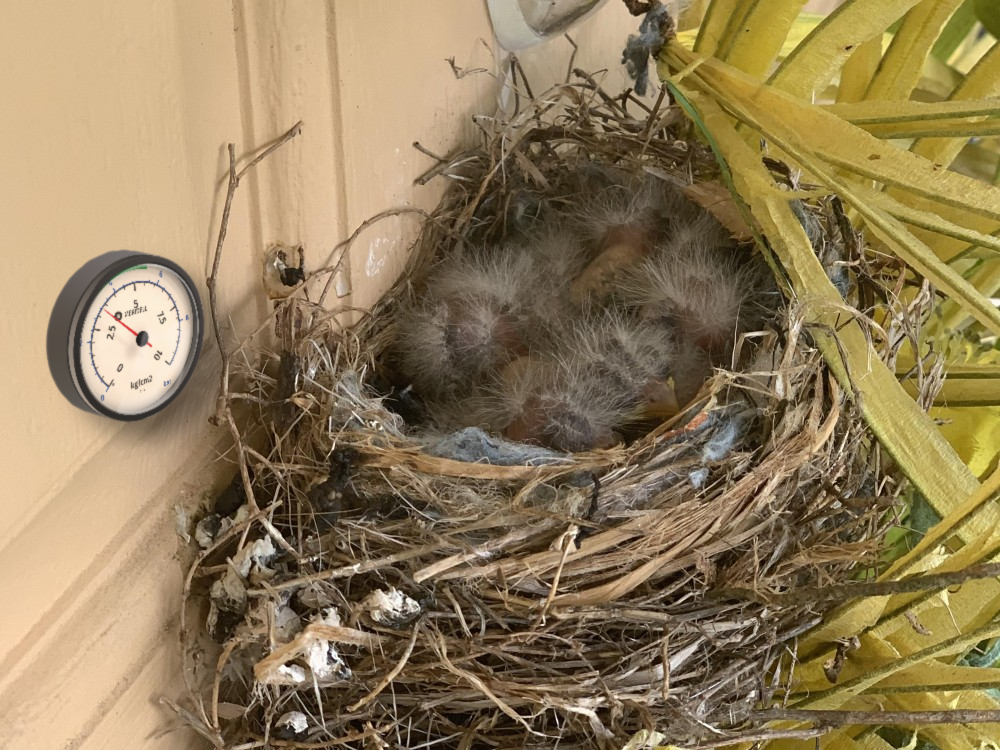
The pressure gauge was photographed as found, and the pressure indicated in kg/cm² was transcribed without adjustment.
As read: 3.25 kg/cm²
